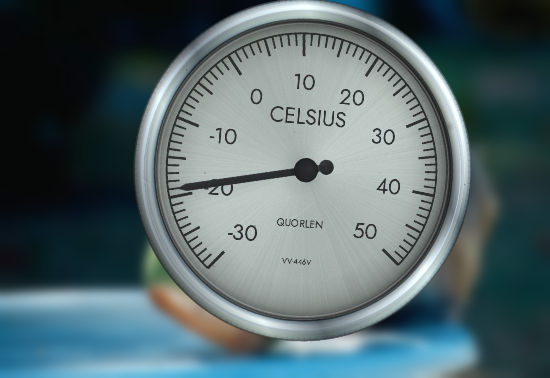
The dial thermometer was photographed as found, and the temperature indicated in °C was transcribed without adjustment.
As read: -19 °C
